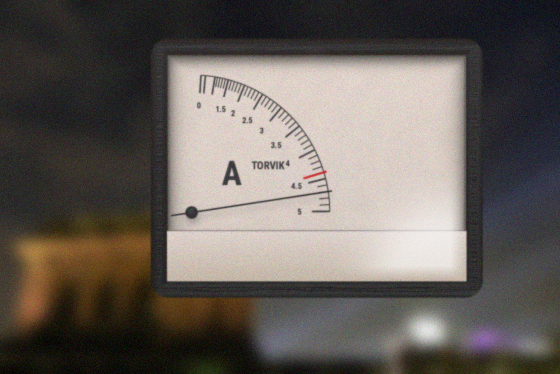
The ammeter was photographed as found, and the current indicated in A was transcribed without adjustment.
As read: 4.7 A
